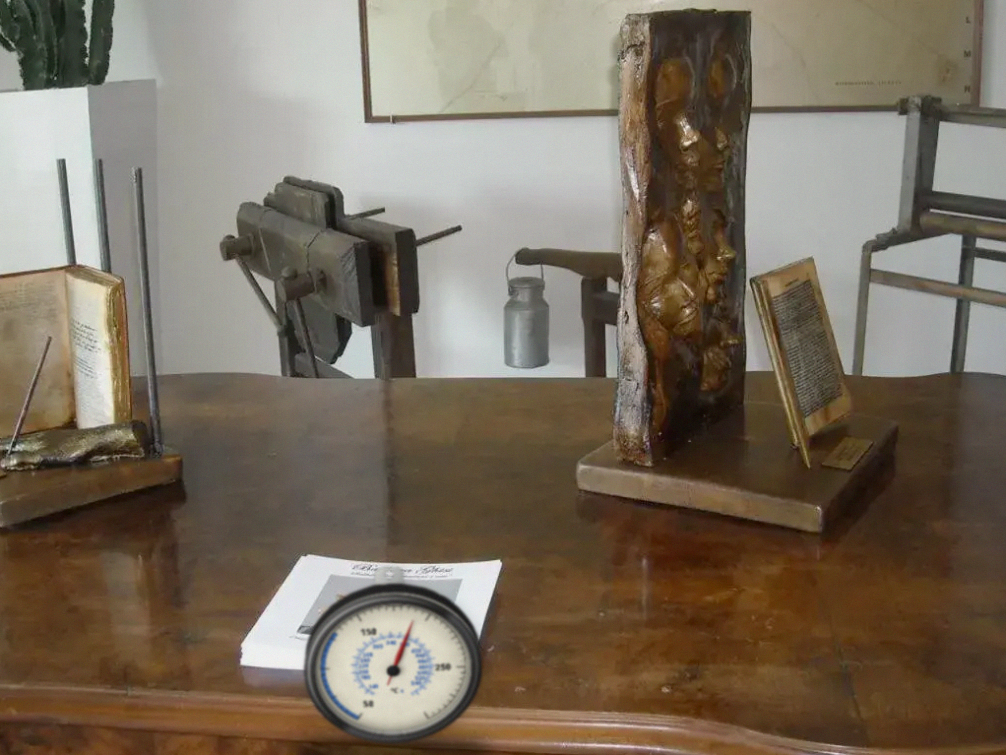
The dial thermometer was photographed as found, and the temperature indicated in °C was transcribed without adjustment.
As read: 190 °C
